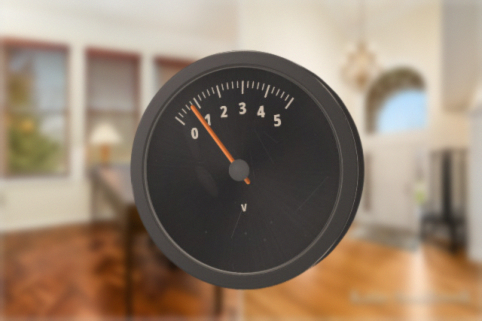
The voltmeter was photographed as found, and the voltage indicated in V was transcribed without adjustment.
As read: 0.8 V
